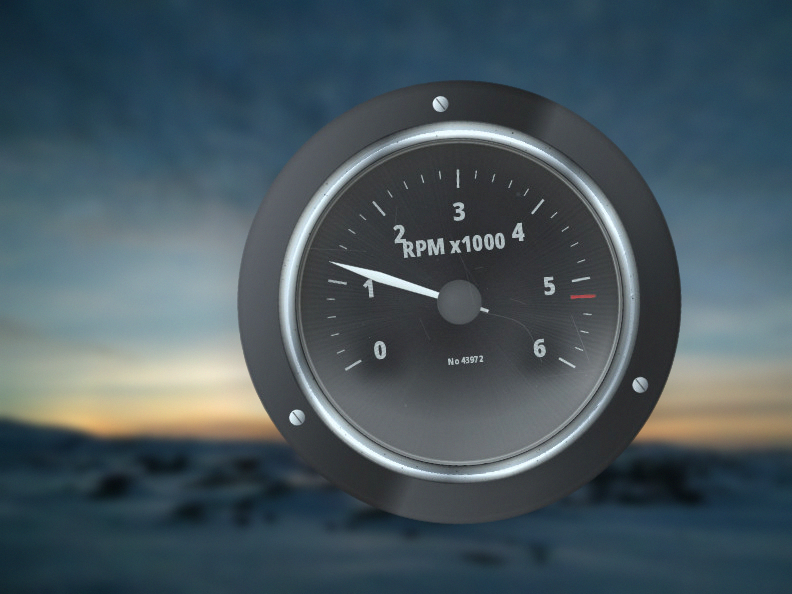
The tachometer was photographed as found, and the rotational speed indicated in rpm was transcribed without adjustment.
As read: 1200 rpm
